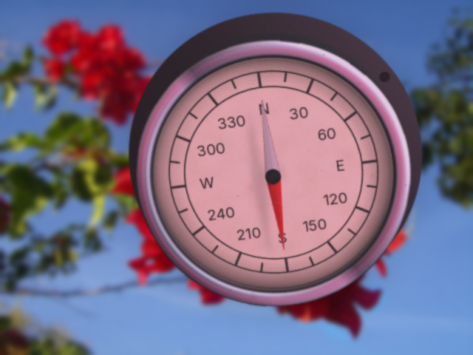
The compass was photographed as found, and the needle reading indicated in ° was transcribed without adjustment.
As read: 180 °
